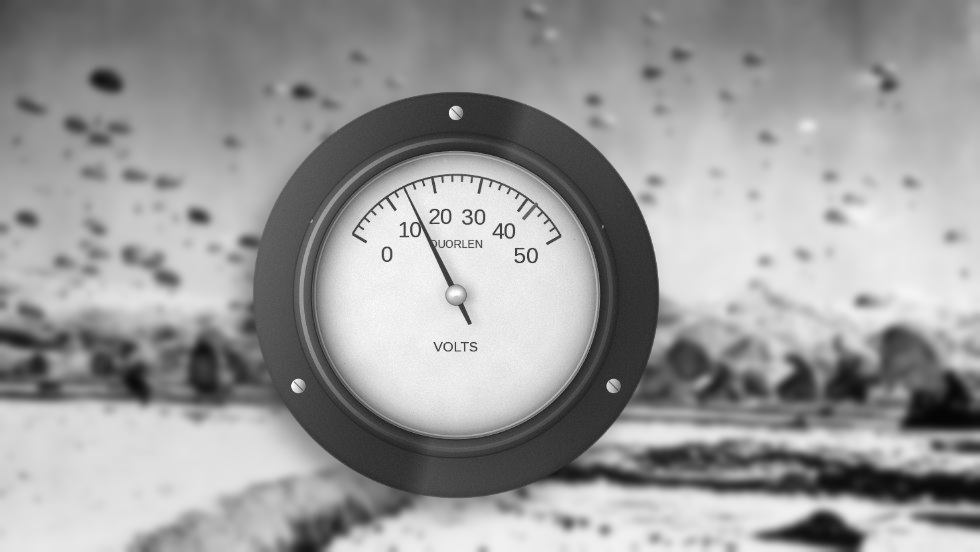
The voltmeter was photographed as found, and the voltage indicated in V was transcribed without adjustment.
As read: 14 V
